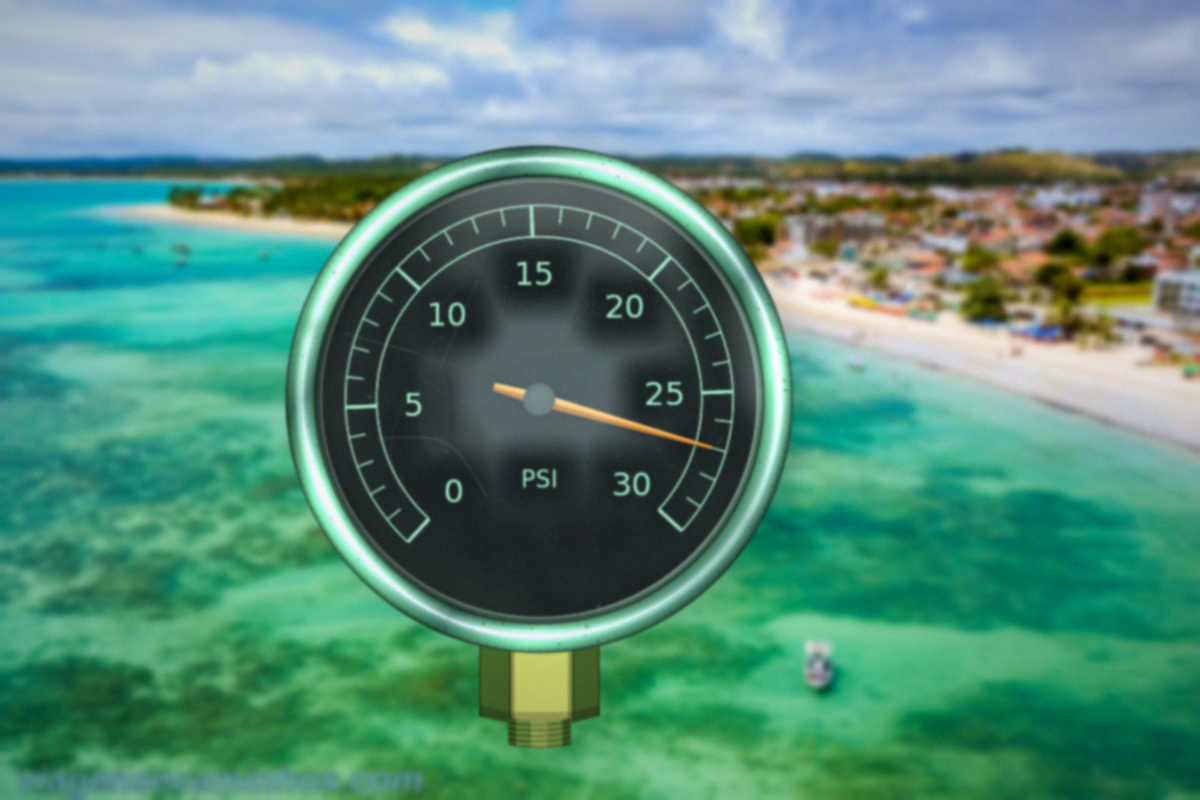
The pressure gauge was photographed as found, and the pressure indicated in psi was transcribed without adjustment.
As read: 27 psi
